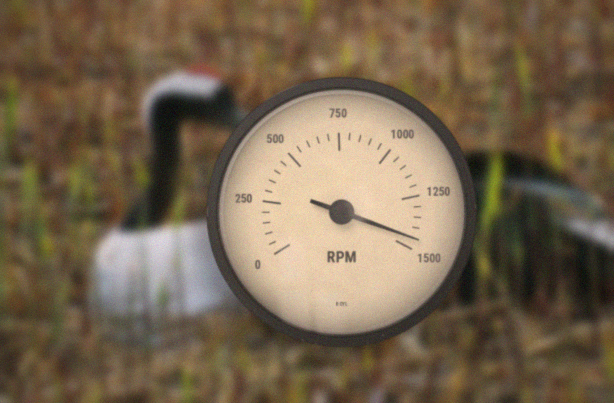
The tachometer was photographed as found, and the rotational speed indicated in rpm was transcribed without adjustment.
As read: 1450 rpm
